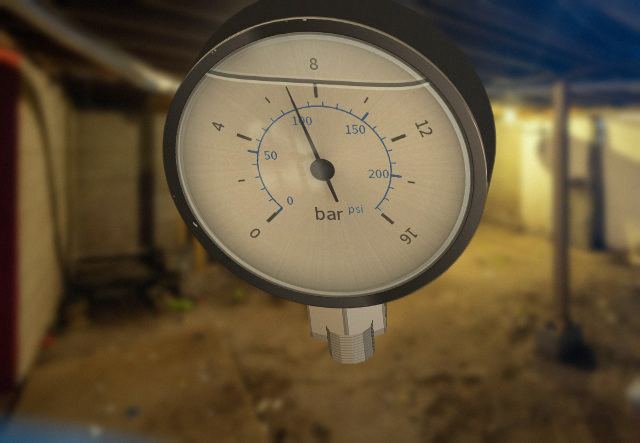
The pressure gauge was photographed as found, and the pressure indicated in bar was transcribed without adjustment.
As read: 7 bar
